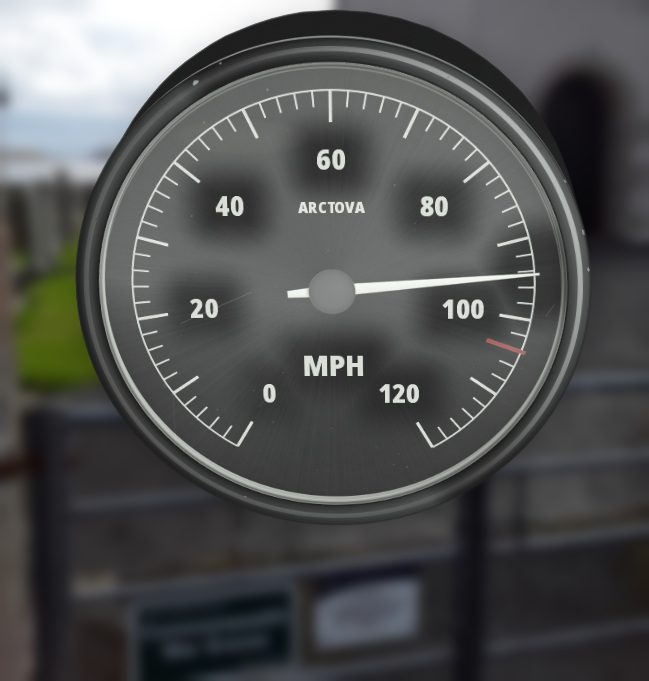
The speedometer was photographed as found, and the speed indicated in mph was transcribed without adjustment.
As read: 94 mph
